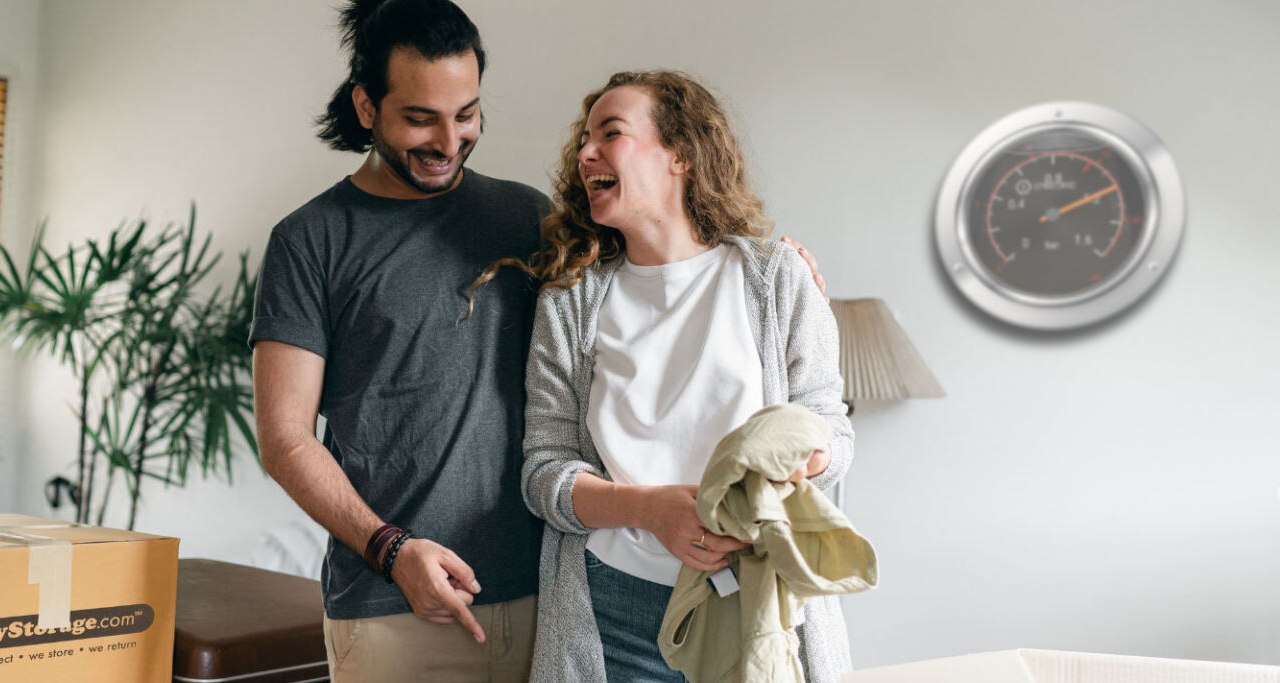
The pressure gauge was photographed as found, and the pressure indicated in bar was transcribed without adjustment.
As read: 1.2 bar
